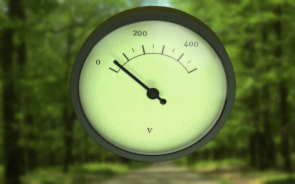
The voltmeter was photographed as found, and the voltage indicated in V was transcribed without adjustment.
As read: 50 V
